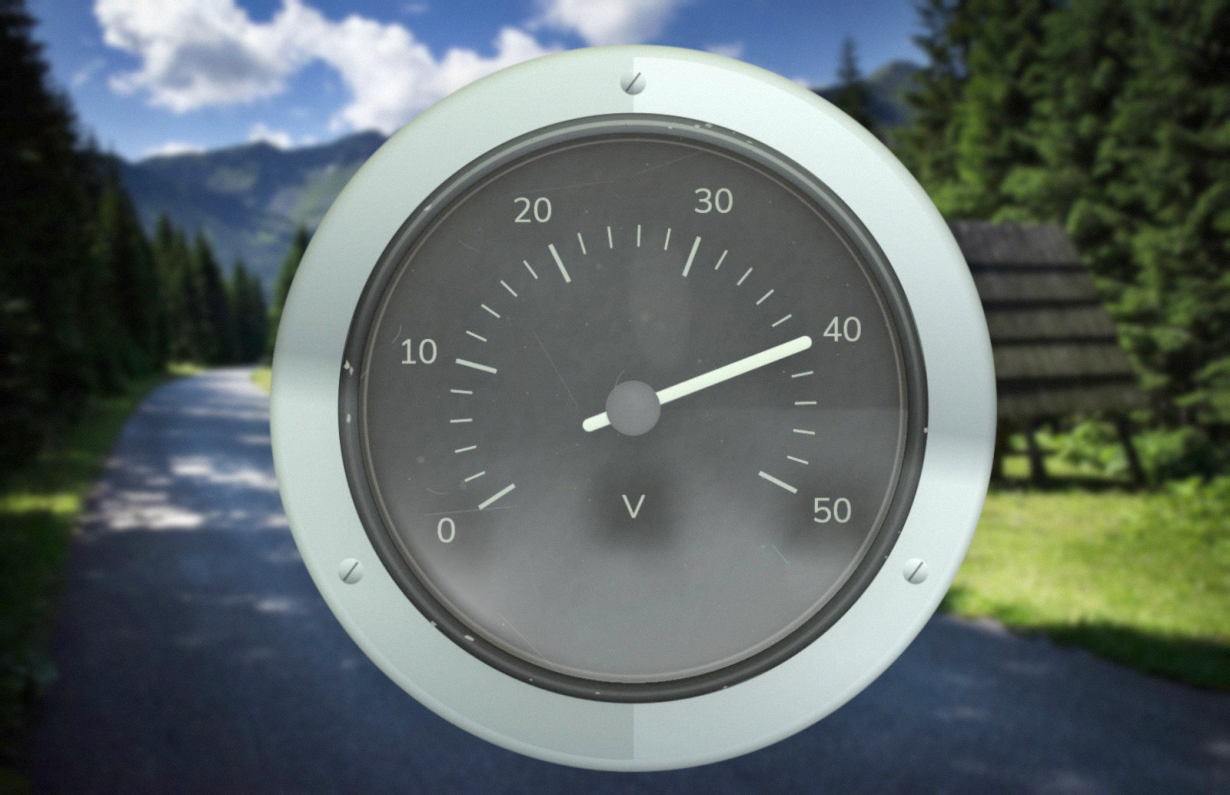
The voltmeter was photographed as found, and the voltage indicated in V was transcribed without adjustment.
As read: 40 V
